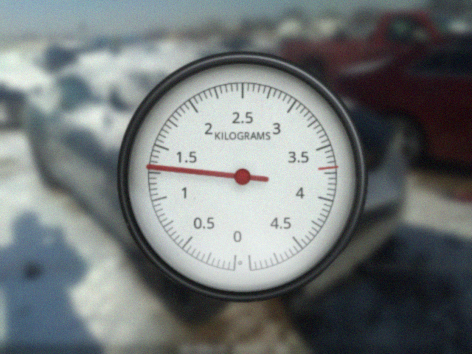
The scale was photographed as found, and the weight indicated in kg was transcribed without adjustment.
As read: 1.3 kg
